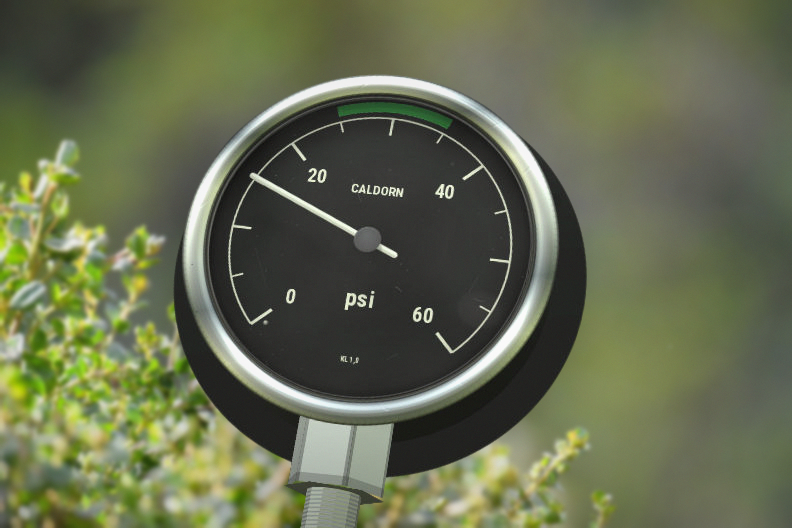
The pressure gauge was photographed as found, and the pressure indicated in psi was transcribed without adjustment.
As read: 15 psi
